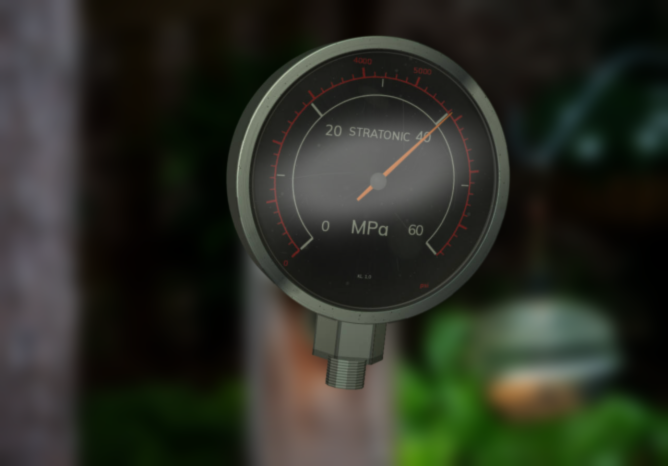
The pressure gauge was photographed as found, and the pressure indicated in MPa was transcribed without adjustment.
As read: 40 MPa
